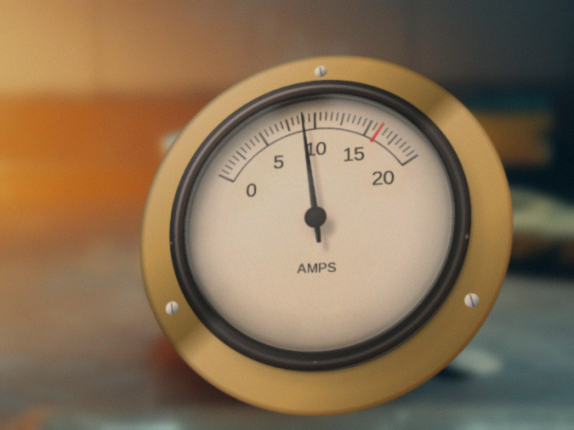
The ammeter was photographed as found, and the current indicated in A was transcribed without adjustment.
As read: 9 A
